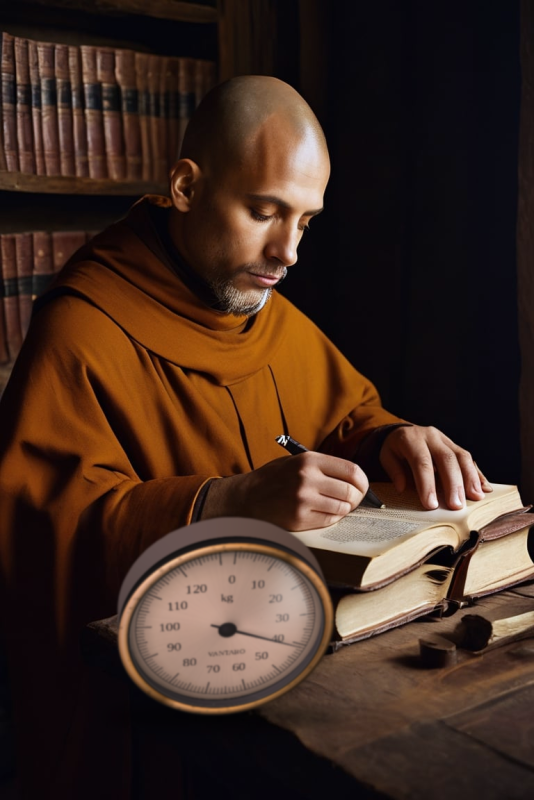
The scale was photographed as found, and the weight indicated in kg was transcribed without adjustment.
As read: 40 kg
